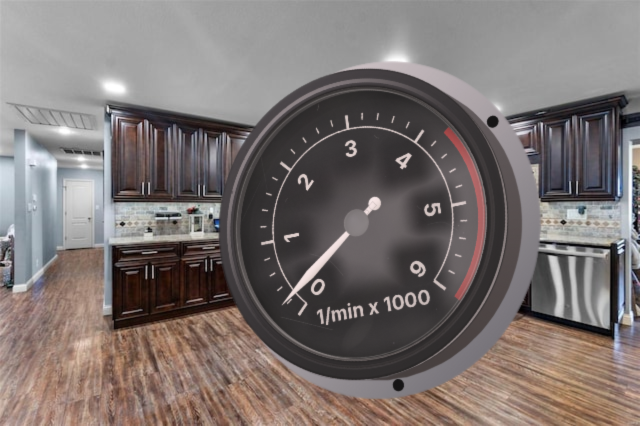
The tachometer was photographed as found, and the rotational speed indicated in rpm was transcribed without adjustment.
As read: 200 rpm
